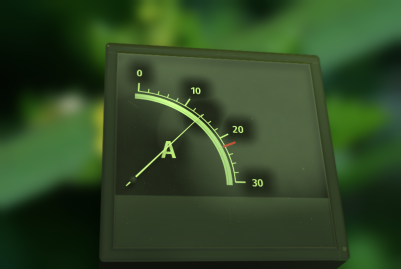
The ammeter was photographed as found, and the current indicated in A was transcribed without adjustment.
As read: 14 A
